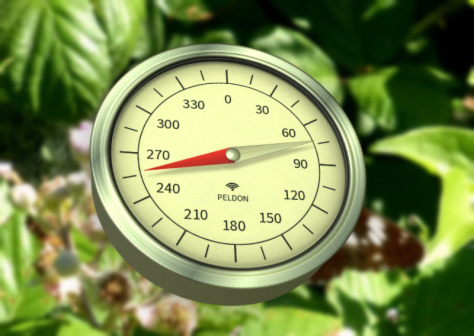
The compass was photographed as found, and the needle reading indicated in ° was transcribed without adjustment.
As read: 255 °
